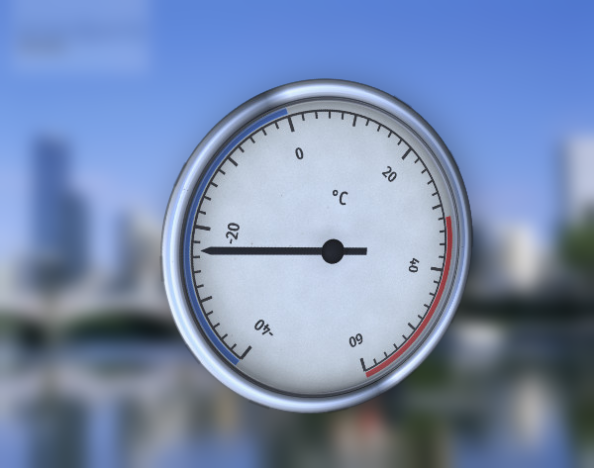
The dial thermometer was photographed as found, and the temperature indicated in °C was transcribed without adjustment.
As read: -23 °C
